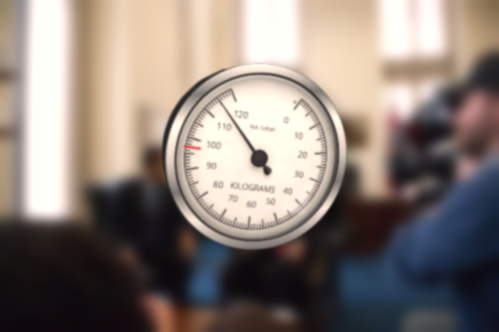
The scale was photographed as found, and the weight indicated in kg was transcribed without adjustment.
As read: 115 kg
